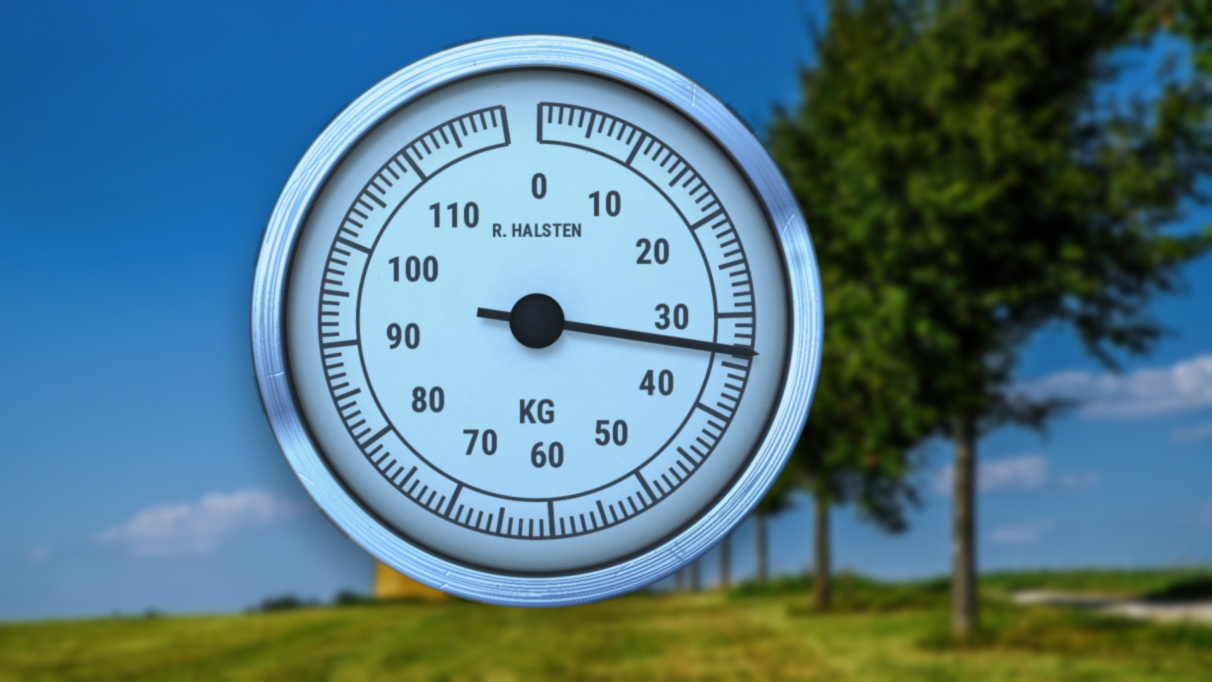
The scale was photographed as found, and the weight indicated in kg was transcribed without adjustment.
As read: 33.5 kg
